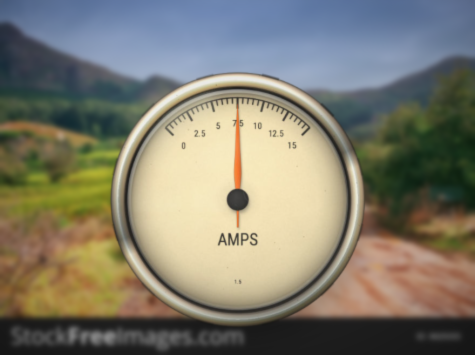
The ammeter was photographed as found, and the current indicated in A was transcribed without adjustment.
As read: 7.5 A
